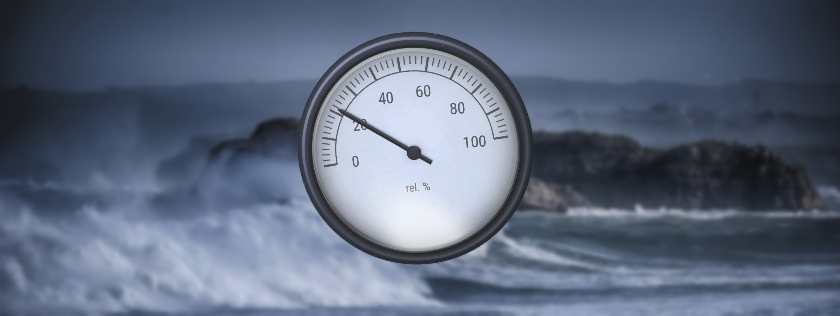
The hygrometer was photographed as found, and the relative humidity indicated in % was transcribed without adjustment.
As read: 22 %
